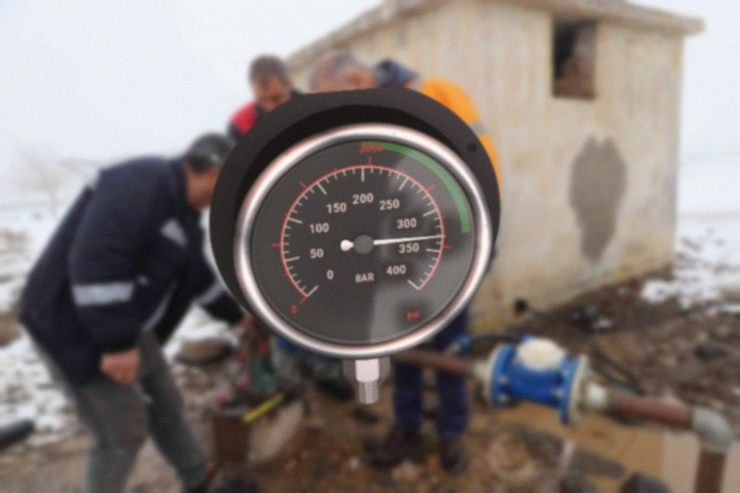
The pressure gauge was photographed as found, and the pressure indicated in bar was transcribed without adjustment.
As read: 330 bar
